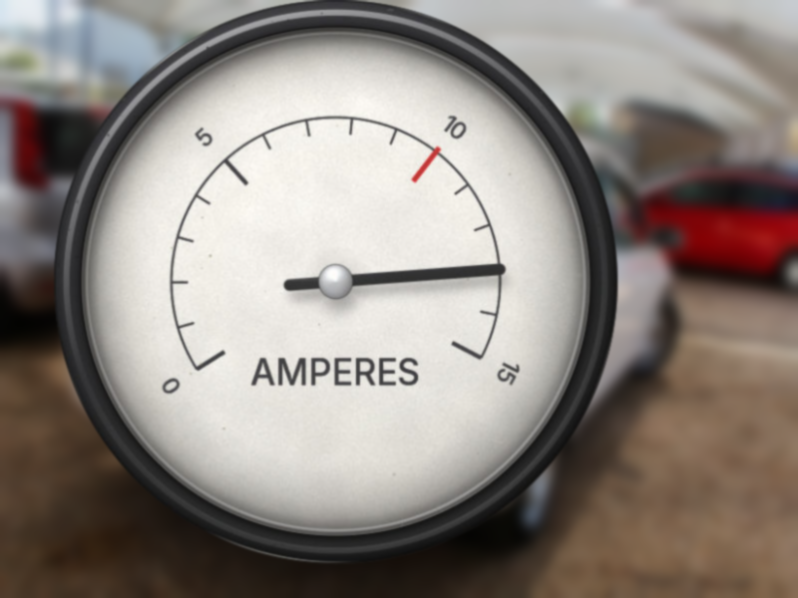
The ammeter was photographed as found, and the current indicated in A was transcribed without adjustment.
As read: 13 A
